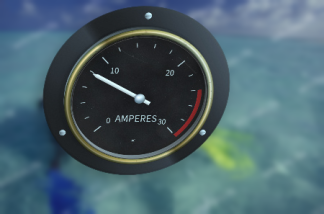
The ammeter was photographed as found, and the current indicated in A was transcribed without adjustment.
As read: 8 A
